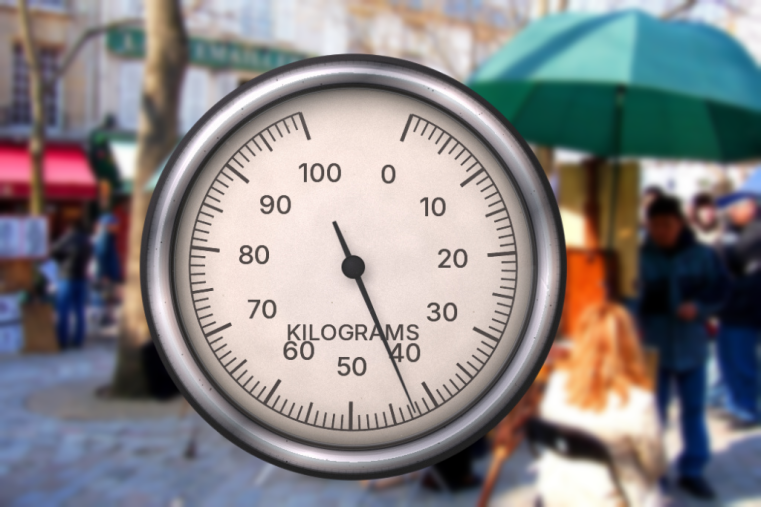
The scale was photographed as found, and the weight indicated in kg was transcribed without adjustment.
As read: 42.5 kg
